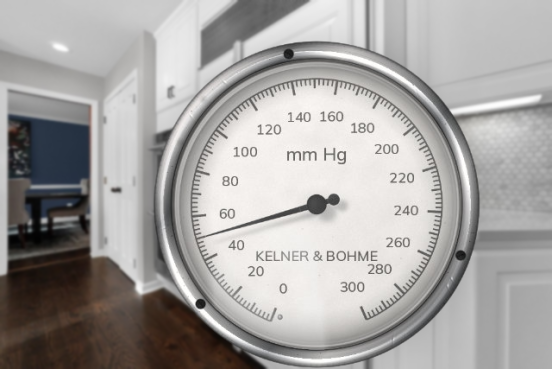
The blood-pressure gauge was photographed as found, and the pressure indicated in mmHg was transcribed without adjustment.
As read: 50 mmHg
